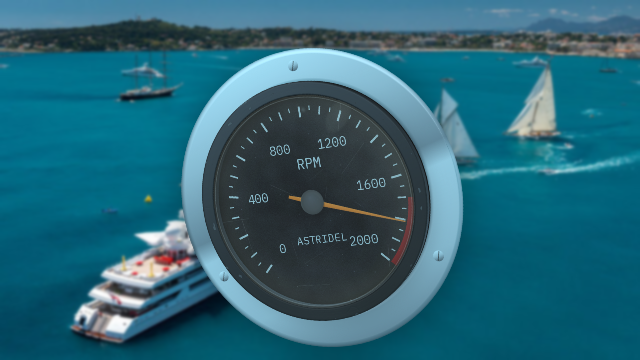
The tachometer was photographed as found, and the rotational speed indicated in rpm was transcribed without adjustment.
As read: 1800 rpm
